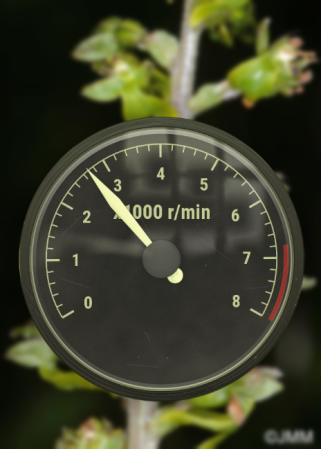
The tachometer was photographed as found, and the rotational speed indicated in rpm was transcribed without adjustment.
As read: 2700 rpm
